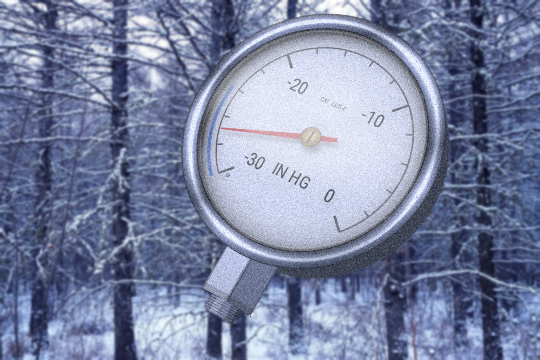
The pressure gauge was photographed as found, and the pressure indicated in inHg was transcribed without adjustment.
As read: -27 inHg
